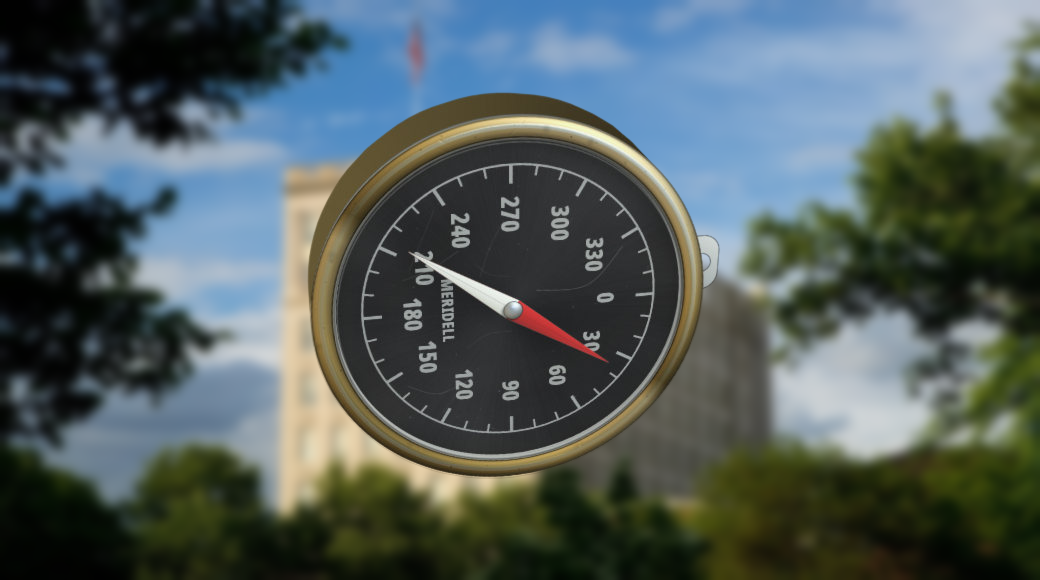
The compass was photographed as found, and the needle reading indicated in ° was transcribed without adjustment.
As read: 35 °
